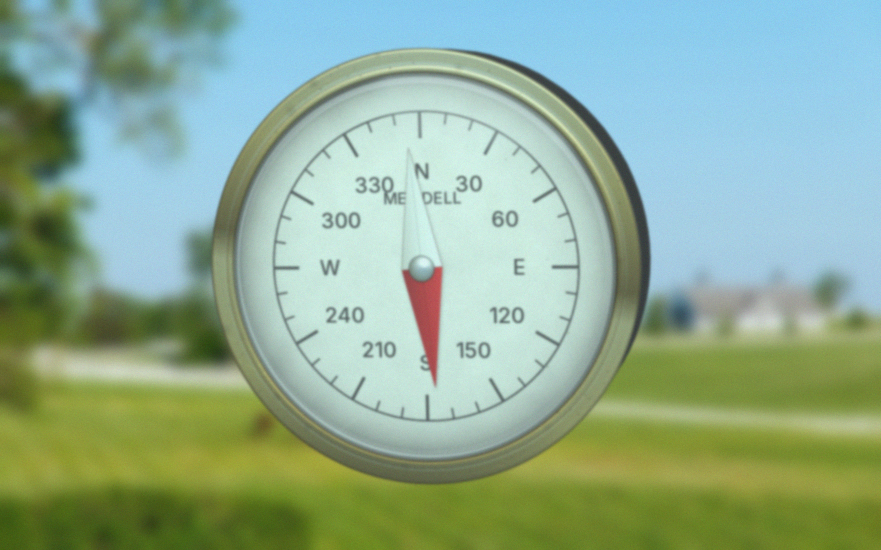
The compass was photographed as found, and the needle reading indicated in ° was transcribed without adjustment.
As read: 175 °
